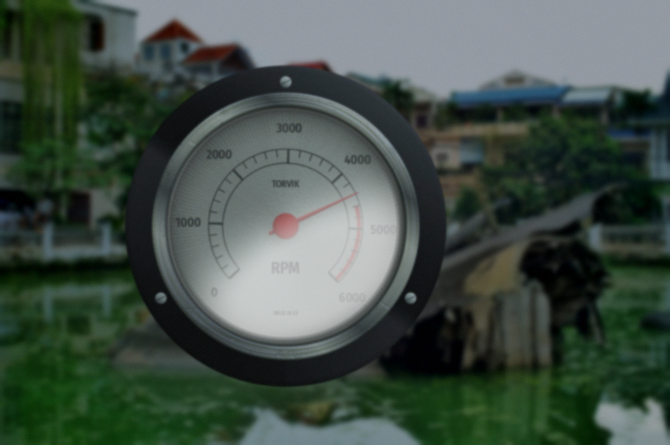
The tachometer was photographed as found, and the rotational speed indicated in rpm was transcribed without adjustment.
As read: 4400 rpm
